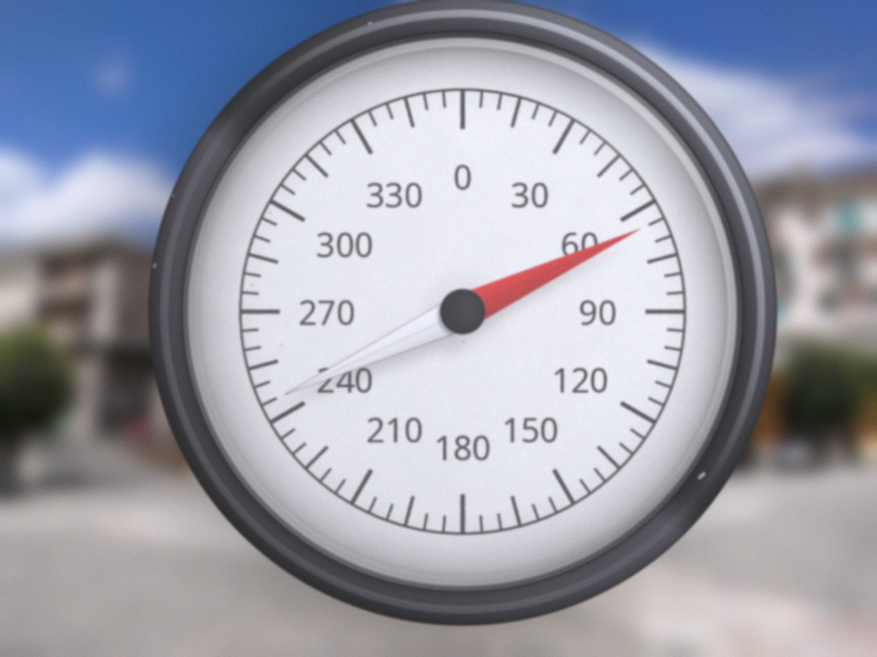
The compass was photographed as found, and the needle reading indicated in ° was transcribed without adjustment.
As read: 65 °
